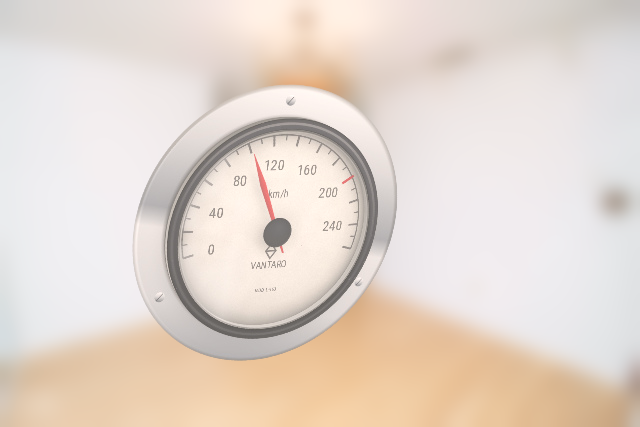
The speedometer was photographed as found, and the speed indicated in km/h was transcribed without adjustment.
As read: 100 km/h
